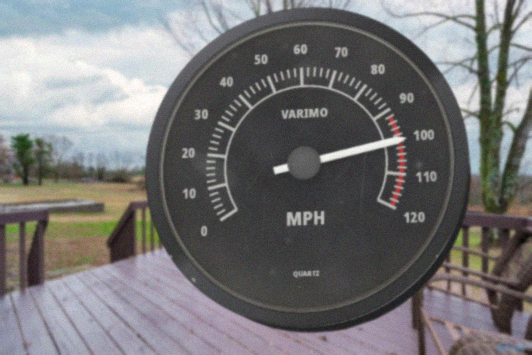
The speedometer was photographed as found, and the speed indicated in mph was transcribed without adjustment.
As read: 100 mph
